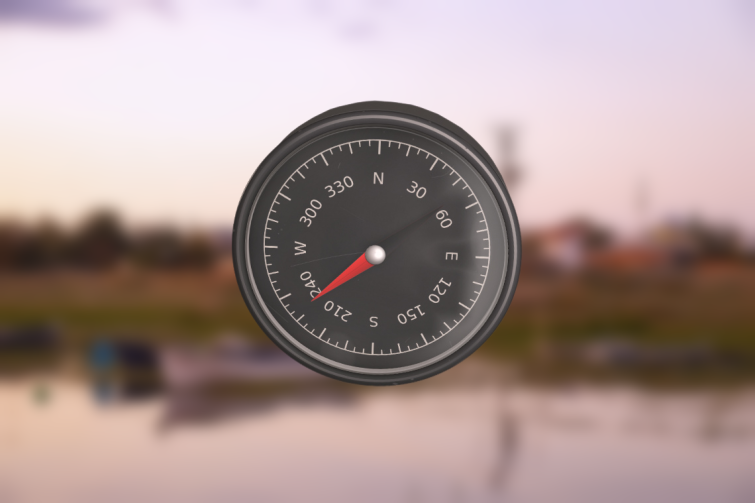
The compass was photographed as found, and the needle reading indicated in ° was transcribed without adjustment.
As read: 230 °
